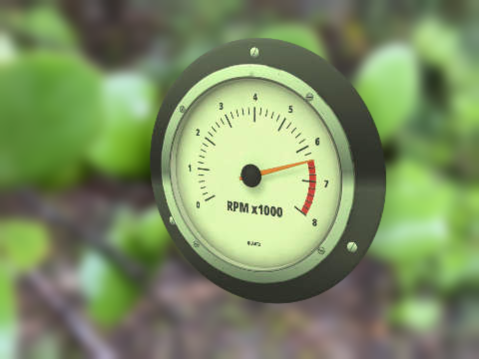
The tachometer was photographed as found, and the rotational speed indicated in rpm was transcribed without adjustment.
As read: 6400 rpm
